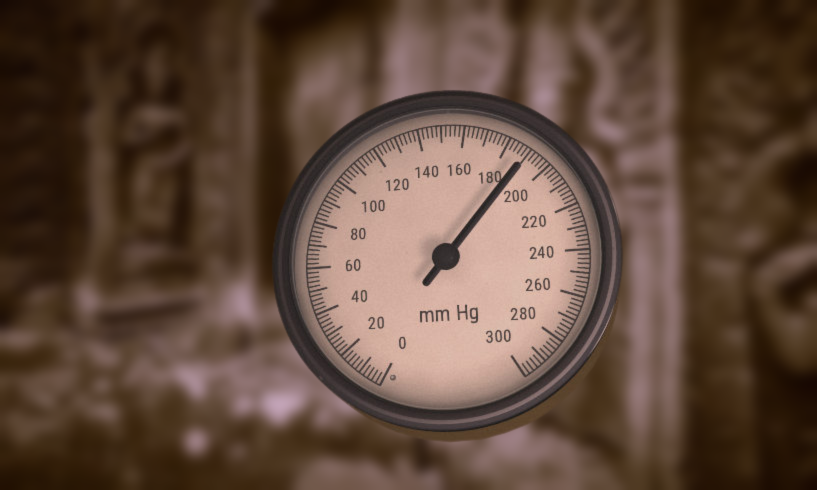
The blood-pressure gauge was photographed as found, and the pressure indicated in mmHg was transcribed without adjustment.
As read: 190 mmHg
